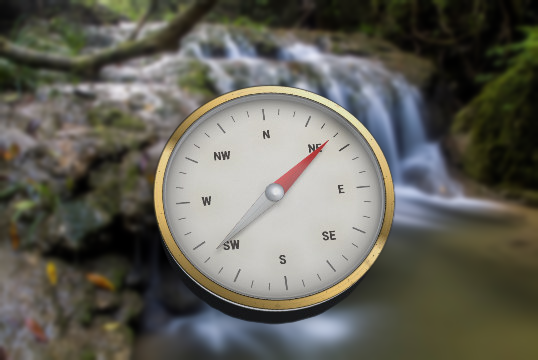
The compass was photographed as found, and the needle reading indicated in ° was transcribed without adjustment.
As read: 50 °
